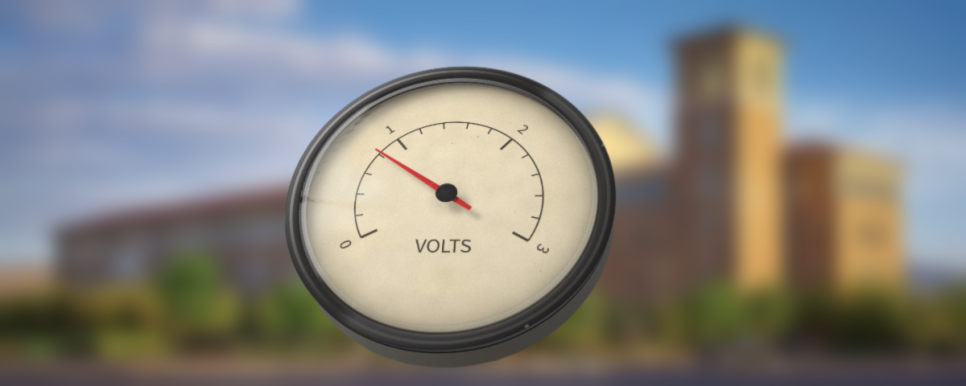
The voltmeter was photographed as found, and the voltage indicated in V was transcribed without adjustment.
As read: 0.8 V
